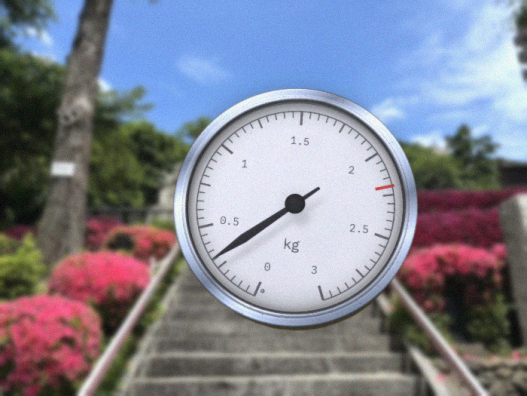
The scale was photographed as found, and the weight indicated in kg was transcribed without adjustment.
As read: 0.3 kg
